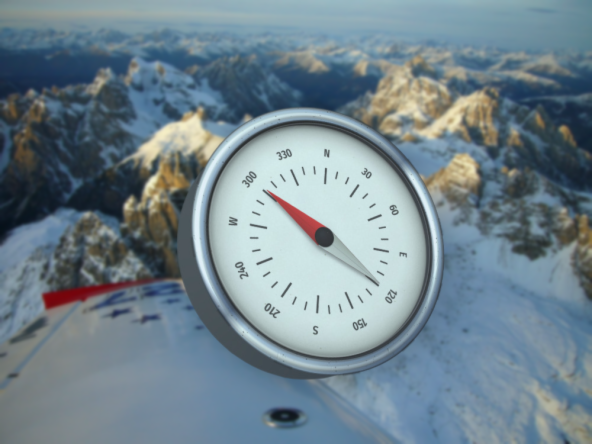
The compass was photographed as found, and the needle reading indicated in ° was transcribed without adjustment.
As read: 300 °
